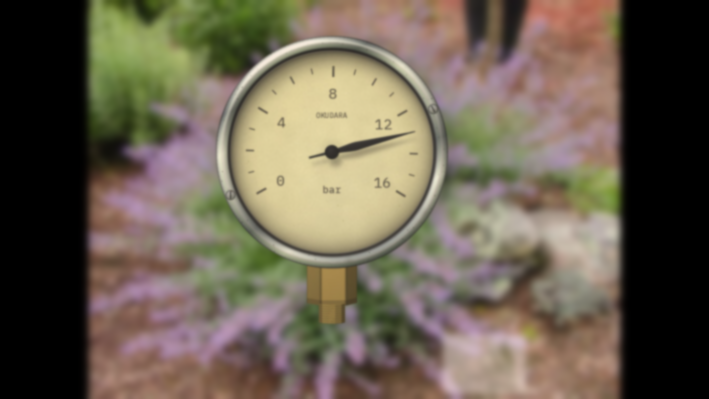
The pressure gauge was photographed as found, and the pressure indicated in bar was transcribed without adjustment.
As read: 13 bar
